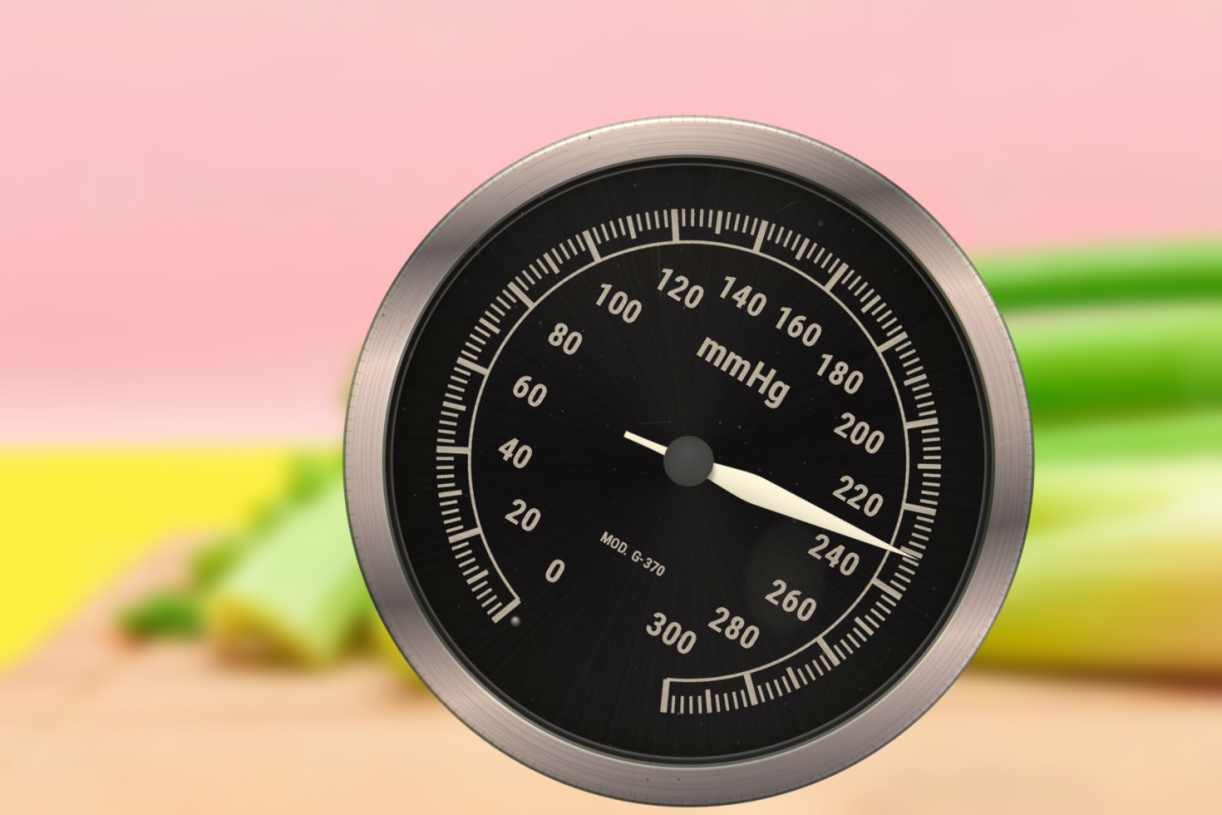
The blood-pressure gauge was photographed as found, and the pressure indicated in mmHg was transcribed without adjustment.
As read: 231 mmHg
